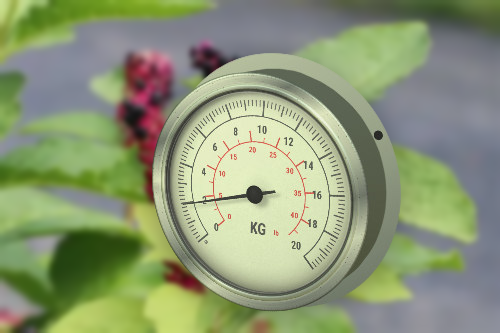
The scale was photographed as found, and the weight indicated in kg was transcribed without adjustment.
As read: 2 kg
